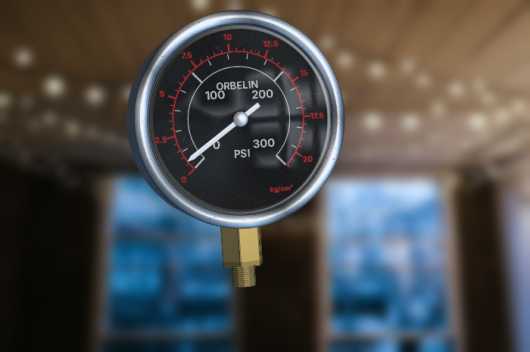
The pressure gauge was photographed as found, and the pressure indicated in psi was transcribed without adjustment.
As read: 10 psi
